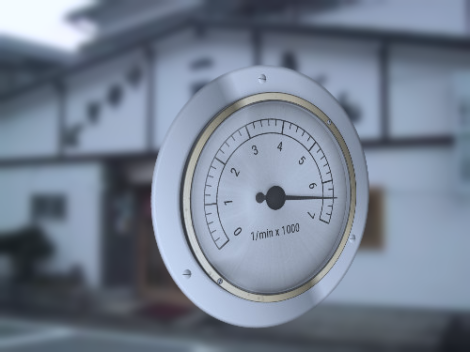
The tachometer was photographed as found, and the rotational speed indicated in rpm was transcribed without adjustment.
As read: 6400 rpm
